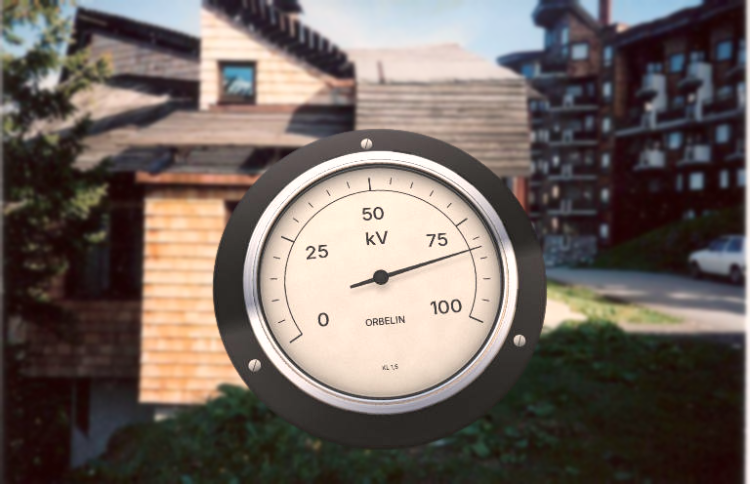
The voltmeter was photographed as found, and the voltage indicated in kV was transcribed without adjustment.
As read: 82.5 kV
